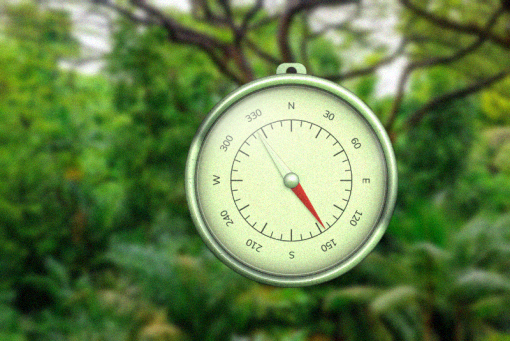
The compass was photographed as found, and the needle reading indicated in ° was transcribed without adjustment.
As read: 145 °
